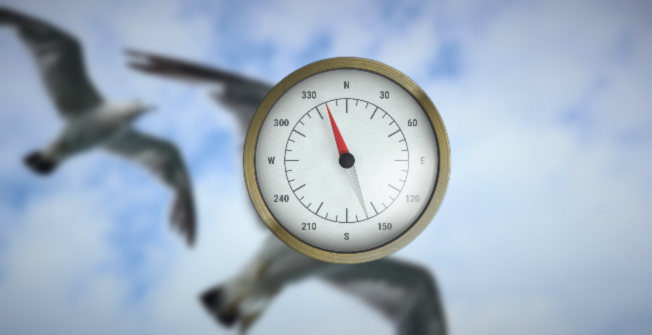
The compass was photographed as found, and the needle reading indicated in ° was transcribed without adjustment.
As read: 340 °
